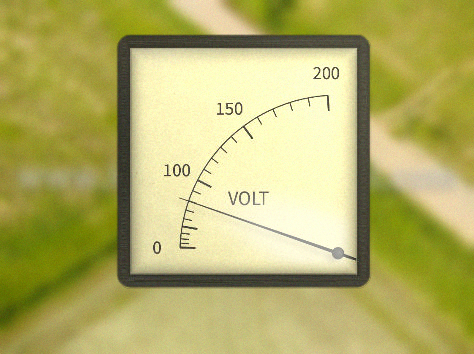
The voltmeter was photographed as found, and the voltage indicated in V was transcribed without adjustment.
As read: 80 V
